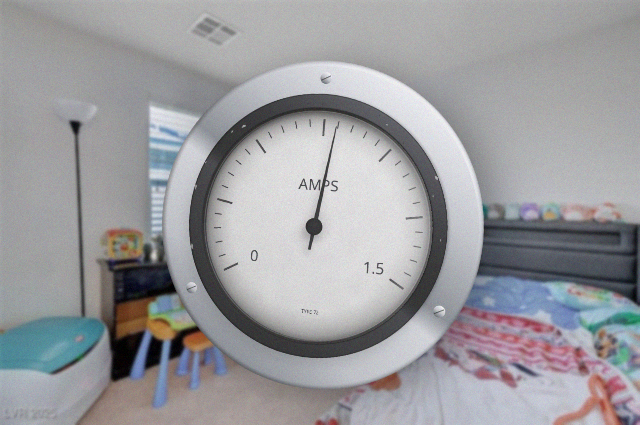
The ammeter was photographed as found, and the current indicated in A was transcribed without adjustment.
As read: 0.8 A
